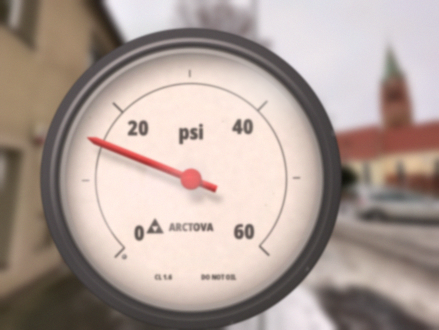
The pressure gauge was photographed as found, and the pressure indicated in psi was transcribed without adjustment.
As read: 15 psi
